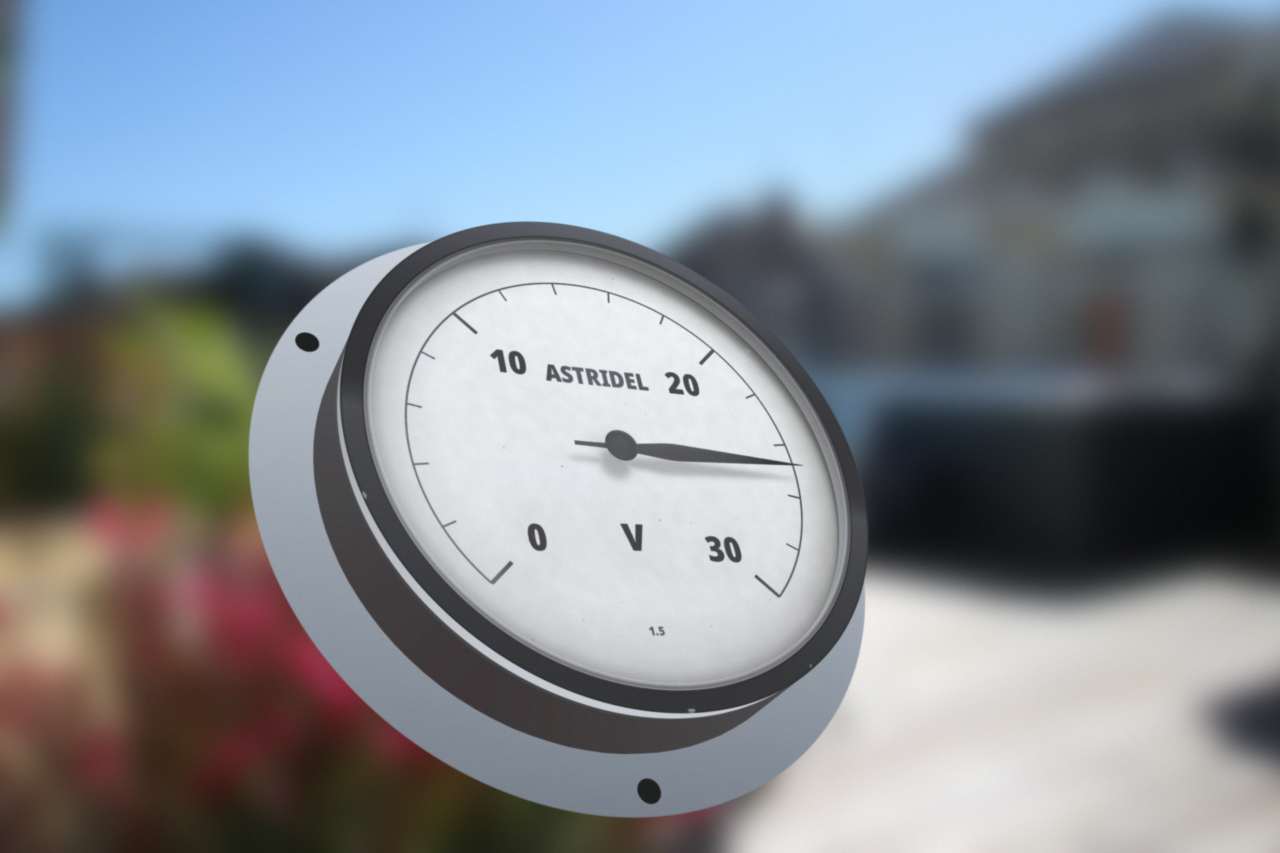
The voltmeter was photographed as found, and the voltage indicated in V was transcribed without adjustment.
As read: 25 V
